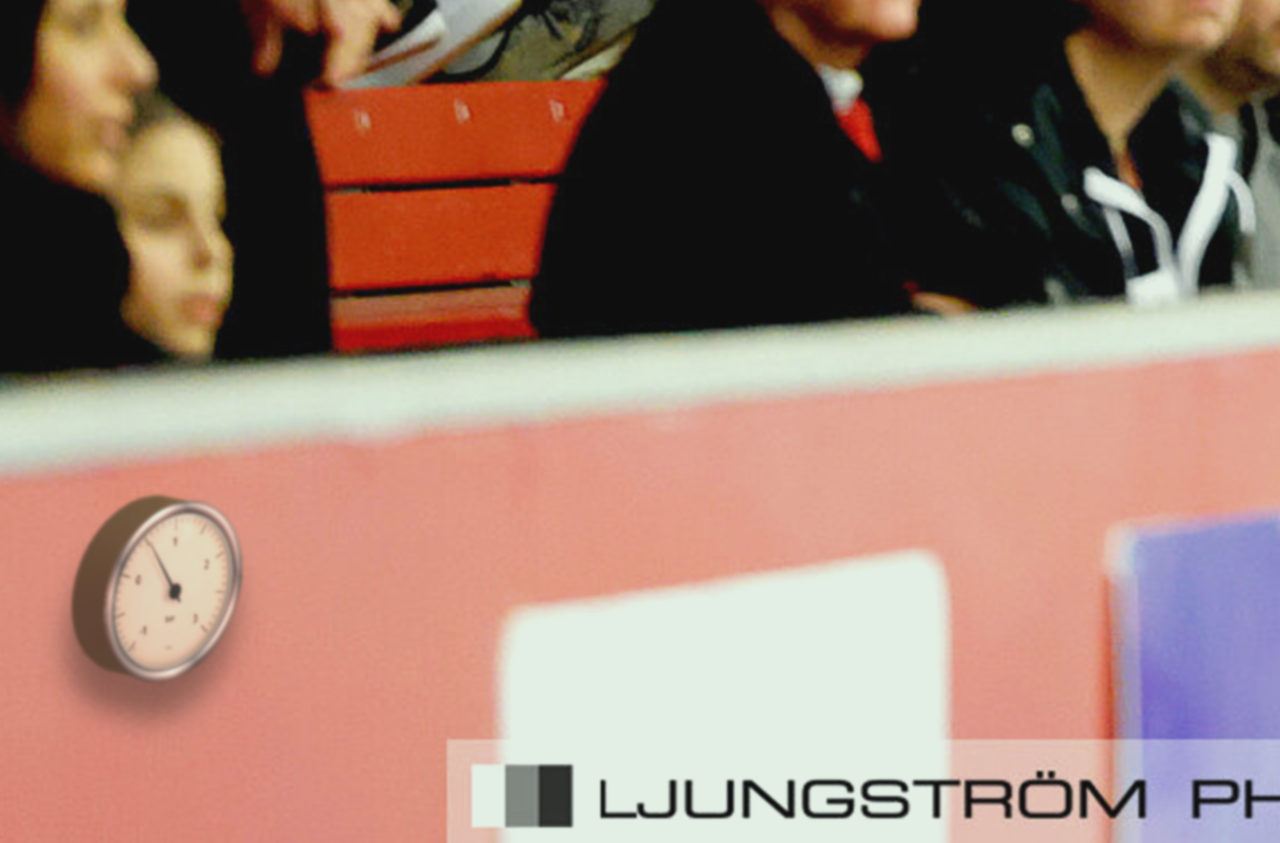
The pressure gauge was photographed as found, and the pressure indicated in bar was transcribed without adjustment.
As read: 0.5 bar
